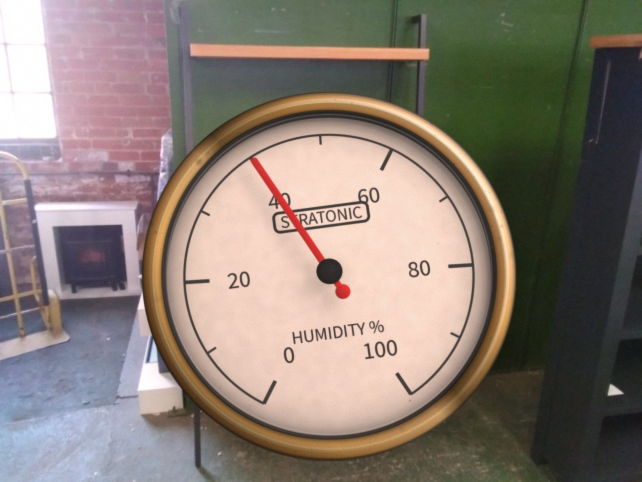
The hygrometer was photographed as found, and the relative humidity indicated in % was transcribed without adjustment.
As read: 40 %
